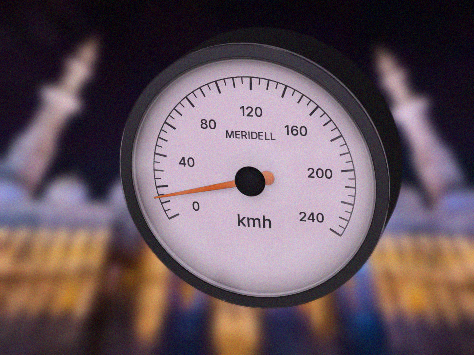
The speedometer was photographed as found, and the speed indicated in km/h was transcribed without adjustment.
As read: 15 km/h
